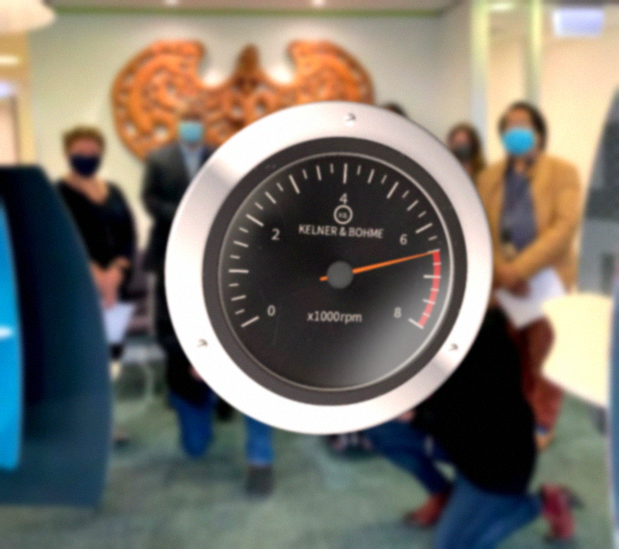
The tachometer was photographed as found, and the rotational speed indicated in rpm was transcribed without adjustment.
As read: 6500 rpm
